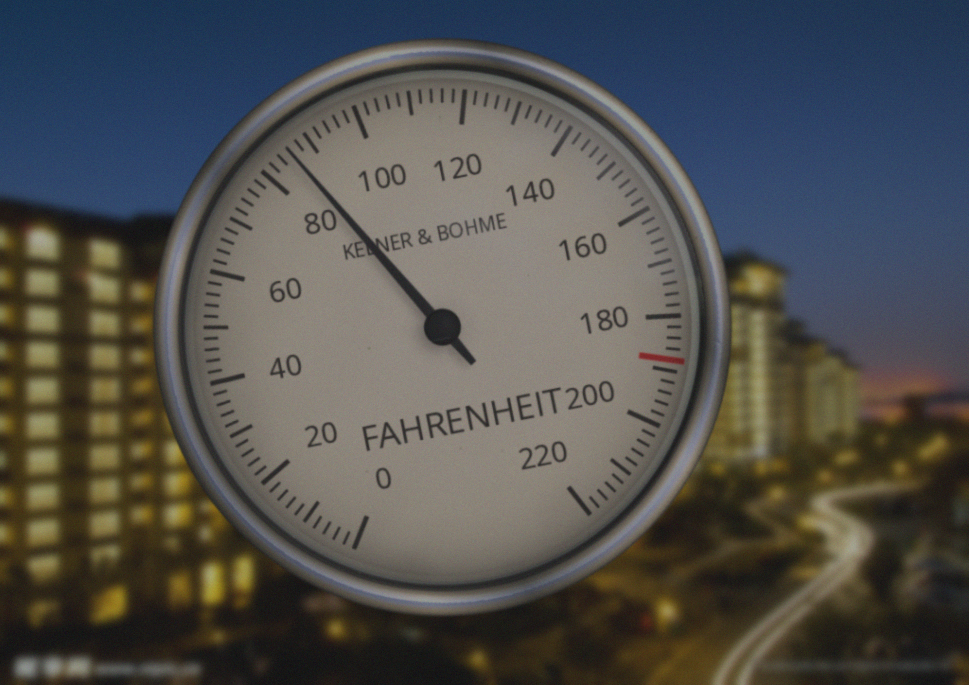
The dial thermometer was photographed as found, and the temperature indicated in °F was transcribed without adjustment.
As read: 86 °F
